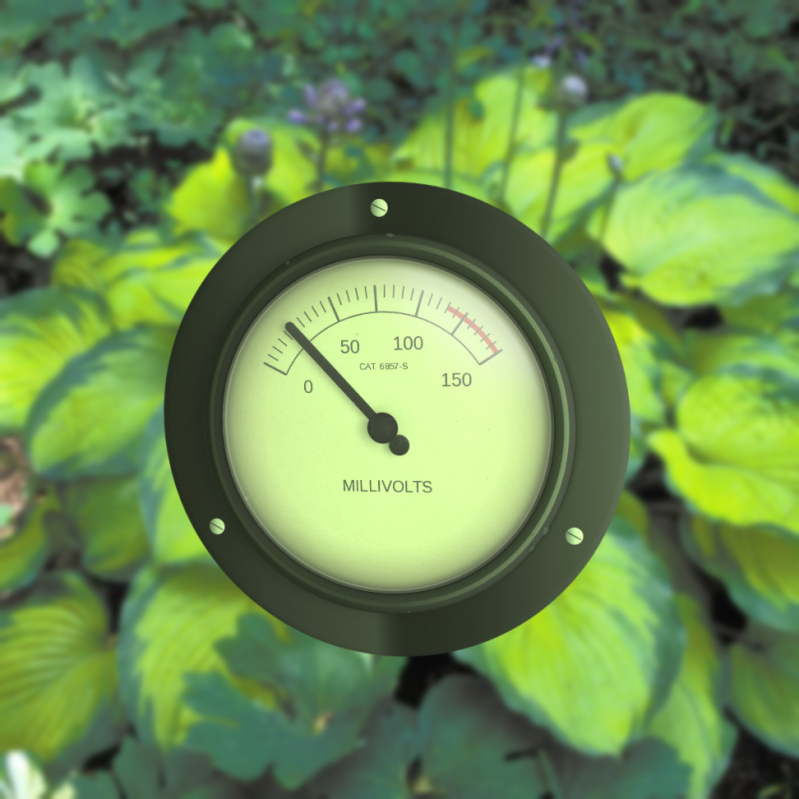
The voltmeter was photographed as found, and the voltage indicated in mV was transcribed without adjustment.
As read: 25 mV
